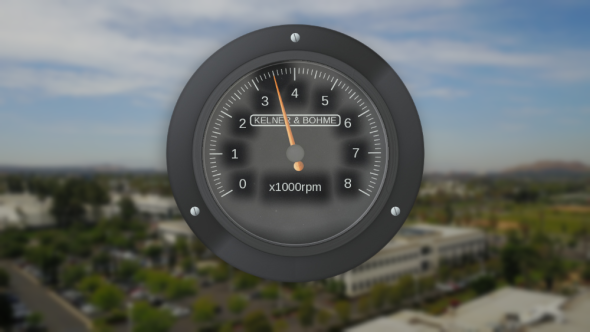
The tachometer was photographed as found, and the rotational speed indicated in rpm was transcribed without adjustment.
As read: 3500 rpm
